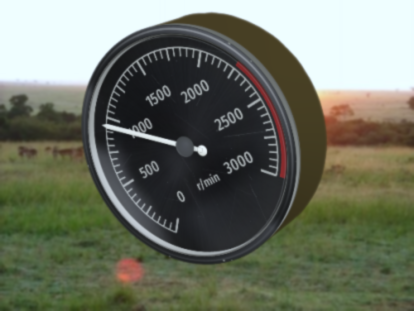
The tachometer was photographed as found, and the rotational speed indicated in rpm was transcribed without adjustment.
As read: 950 rpm
